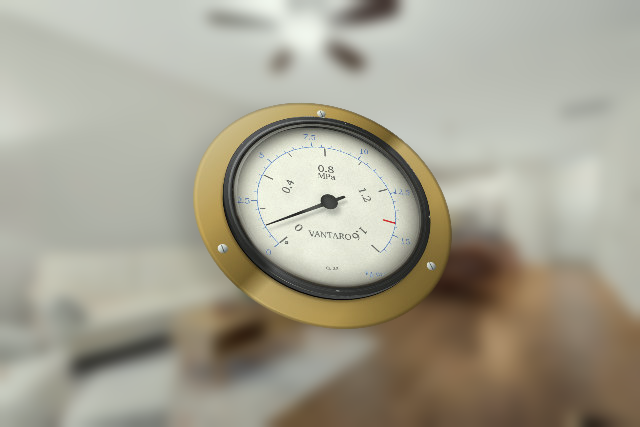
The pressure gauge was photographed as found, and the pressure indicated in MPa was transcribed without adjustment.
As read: 0.1 MPa
